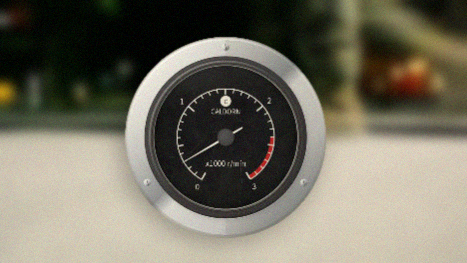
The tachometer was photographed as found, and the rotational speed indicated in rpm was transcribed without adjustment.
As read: 300 rpm
